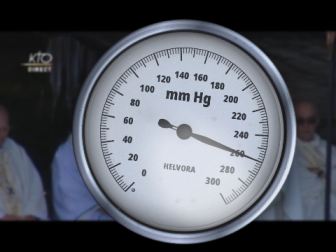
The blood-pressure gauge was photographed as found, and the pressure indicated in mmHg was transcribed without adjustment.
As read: 260 mmHg
